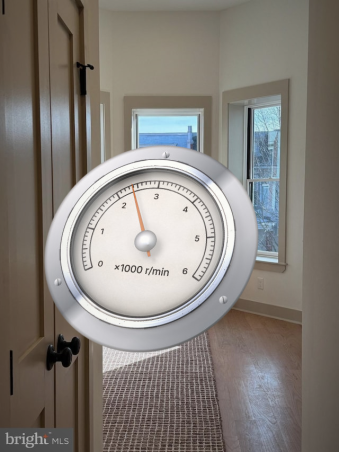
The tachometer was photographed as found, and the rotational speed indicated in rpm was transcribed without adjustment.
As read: 2400 rpm
